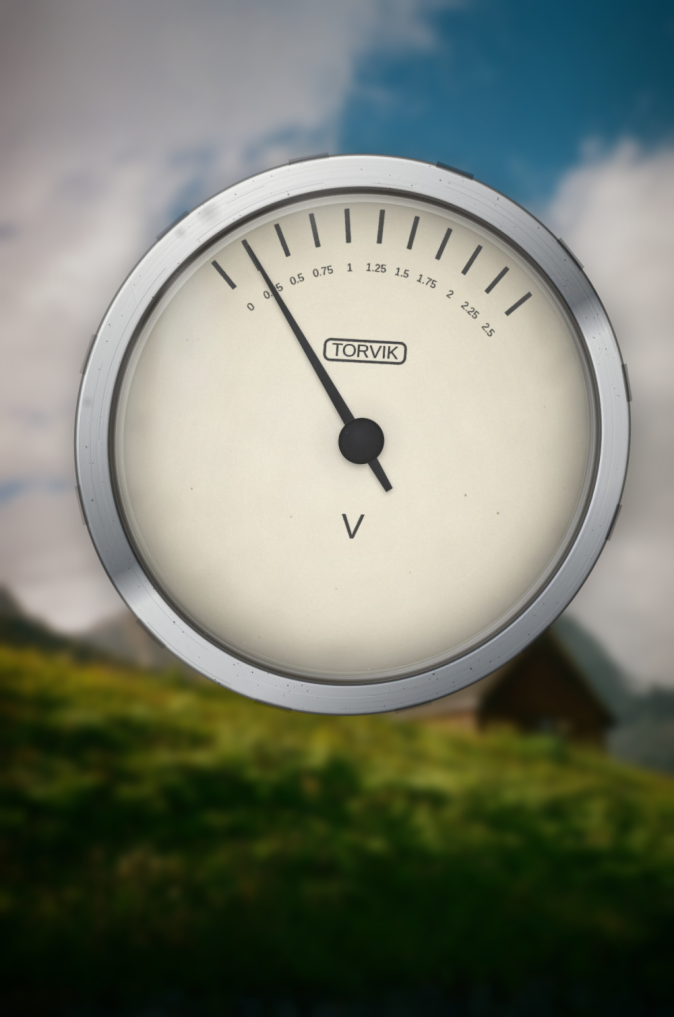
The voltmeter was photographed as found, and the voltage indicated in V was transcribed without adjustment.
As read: 0.25 V
